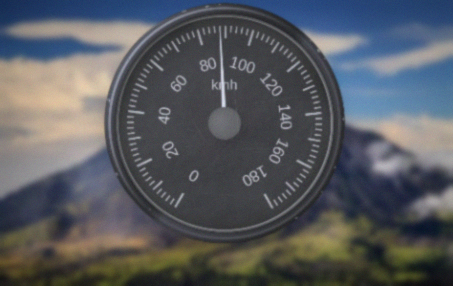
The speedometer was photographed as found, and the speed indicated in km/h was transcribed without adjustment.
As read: 88 km/h
